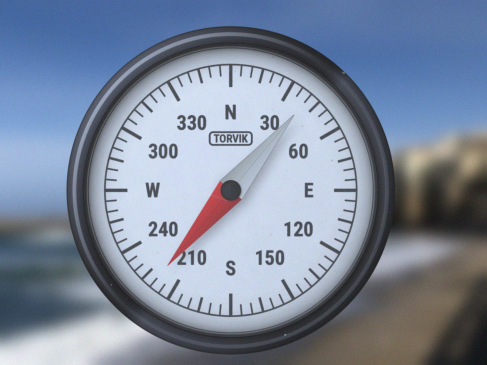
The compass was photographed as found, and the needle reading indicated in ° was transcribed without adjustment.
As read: 220 °
